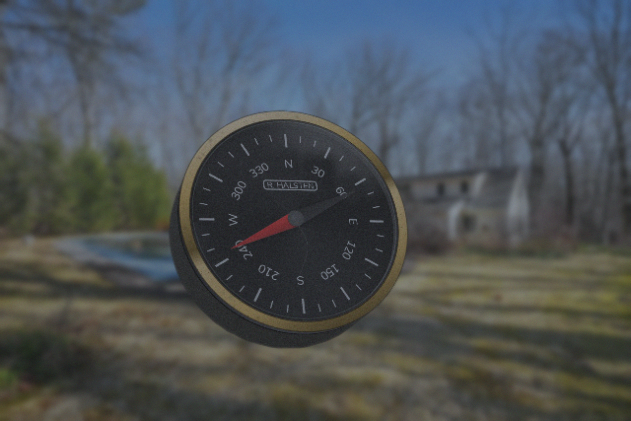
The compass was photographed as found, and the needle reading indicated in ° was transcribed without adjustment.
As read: 245 °
